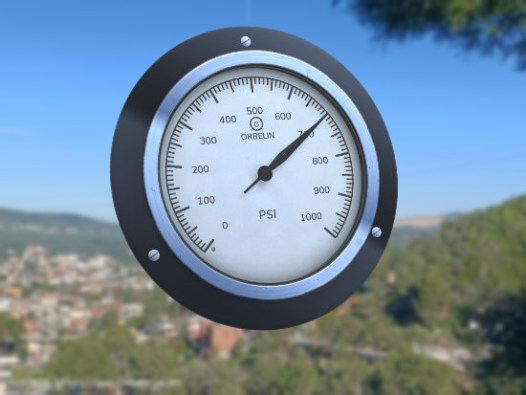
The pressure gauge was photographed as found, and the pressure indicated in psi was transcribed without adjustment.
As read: 700 psi
